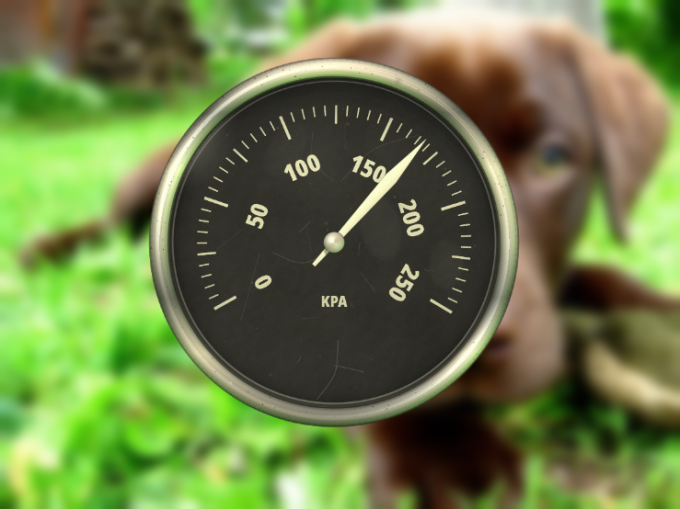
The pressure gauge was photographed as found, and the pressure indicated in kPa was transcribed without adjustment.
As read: 167.5 kPa
